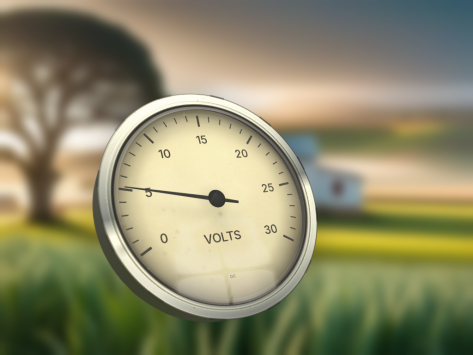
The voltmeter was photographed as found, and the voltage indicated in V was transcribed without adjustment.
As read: 5 V
